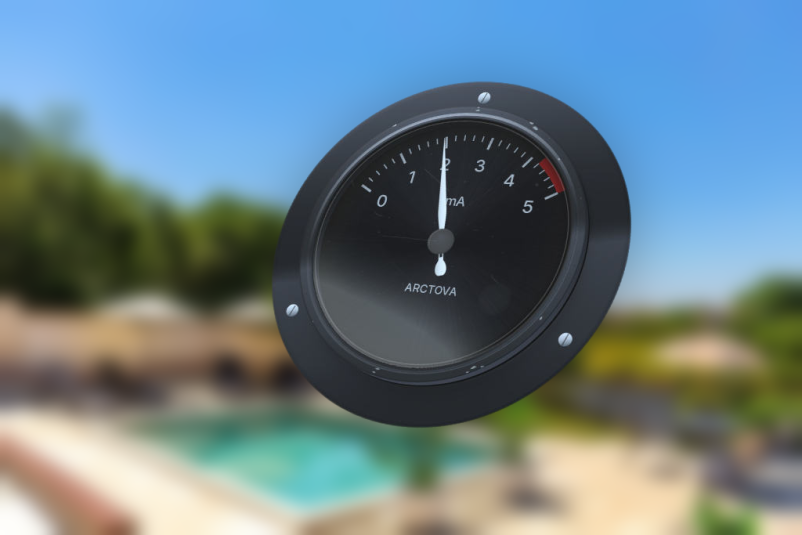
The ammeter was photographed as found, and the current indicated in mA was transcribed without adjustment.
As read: 2 mA
